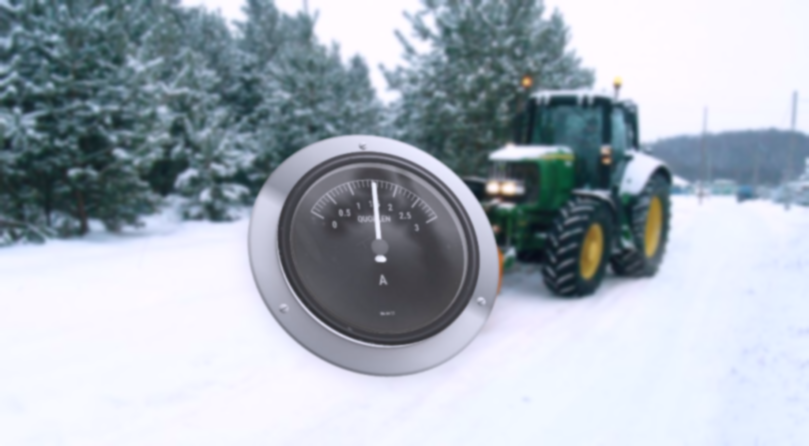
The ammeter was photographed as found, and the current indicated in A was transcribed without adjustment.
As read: 1.5 A
